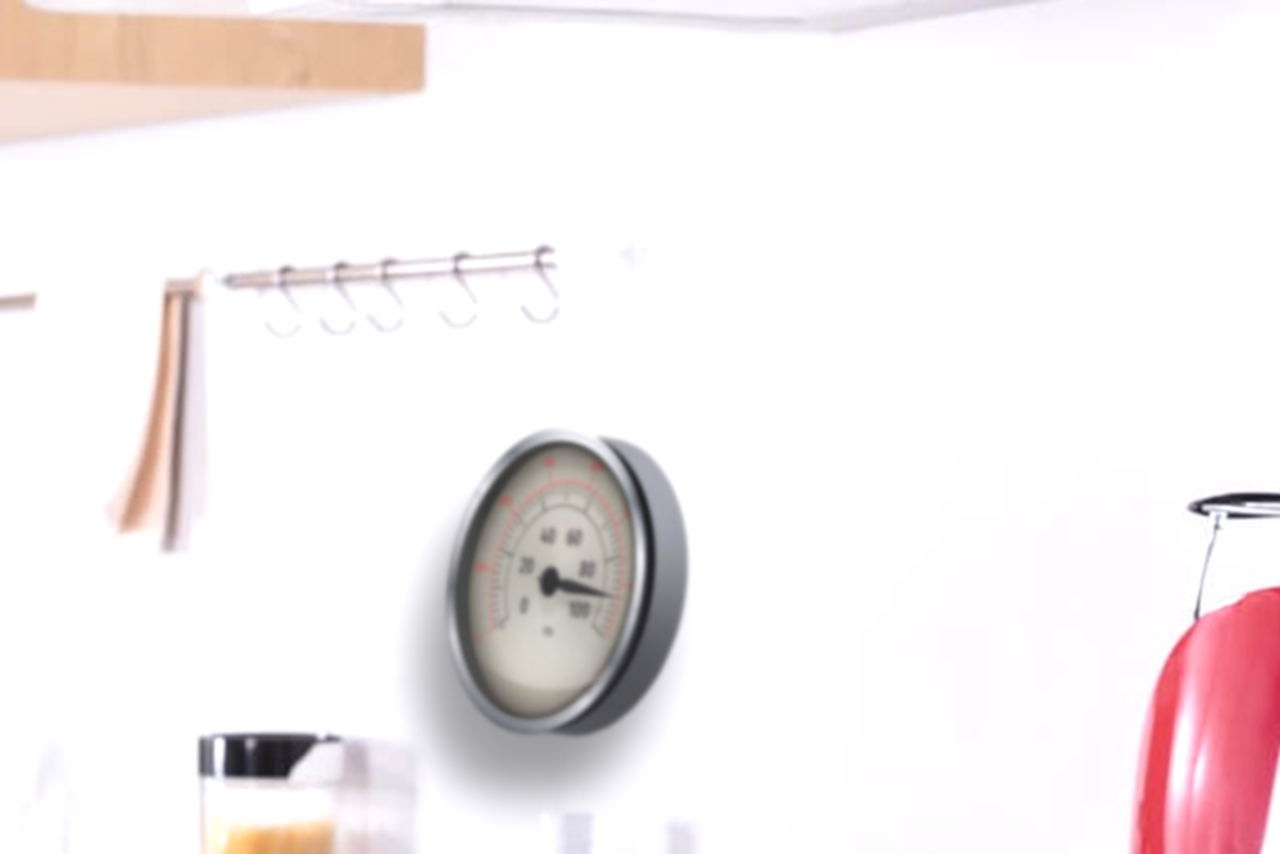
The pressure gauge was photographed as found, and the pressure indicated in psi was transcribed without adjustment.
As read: 90 psi
